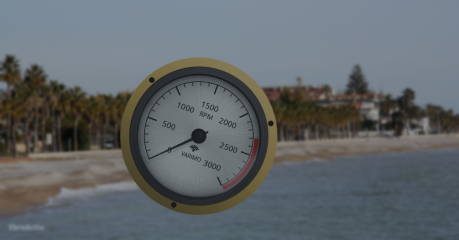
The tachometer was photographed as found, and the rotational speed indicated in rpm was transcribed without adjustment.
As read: 0 rpm
